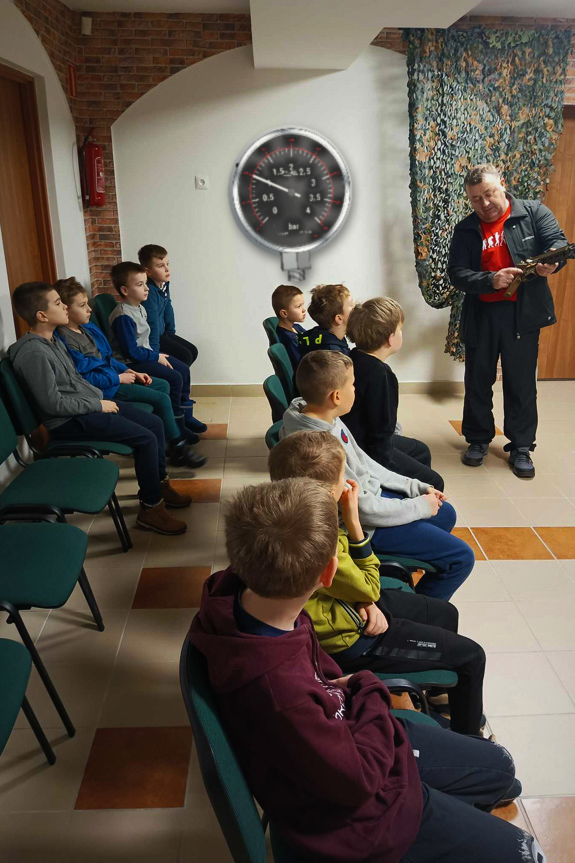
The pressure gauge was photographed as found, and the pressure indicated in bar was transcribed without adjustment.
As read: 1 bar
